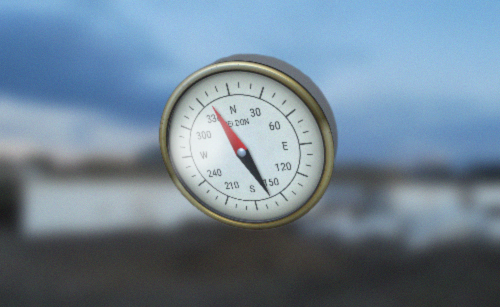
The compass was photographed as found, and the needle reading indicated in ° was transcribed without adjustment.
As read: 340 °
